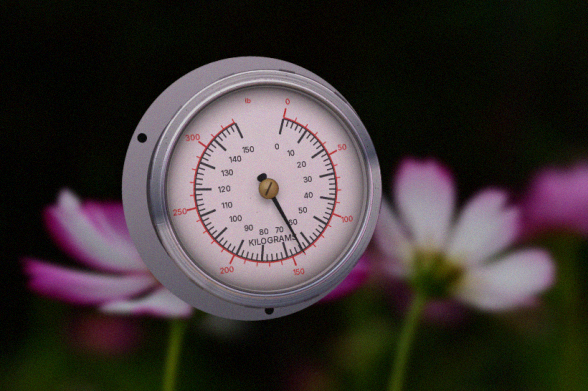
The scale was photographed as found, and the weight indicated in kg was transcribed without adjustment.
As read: 64 kg
